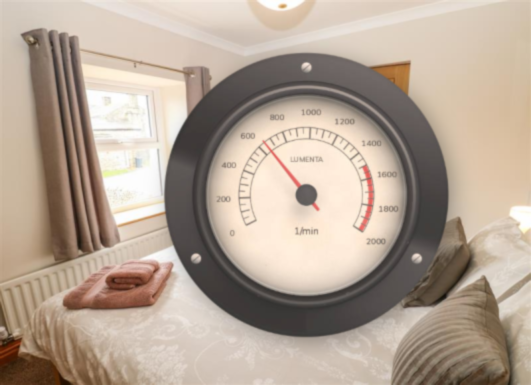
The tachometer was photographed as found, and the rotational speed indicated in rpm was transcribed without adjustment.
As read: 650 rpm
